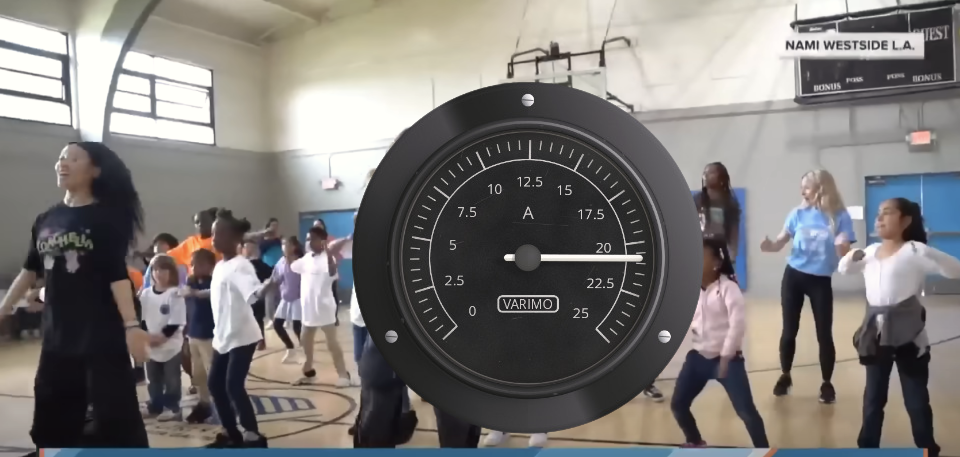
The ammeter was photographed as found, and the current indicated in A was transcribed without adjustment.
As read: 20.75 A
